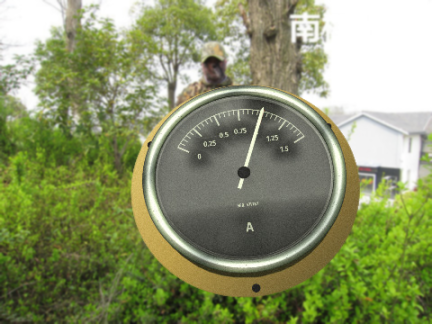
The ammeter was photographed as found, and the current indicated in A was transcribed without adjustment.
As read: 1 A
